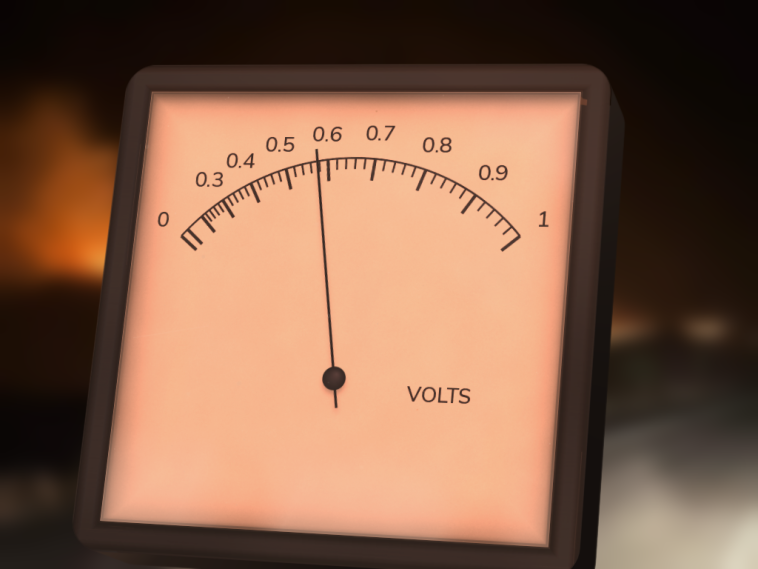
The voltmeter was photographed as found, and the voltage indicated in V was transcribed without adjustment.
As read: 0.58 V
